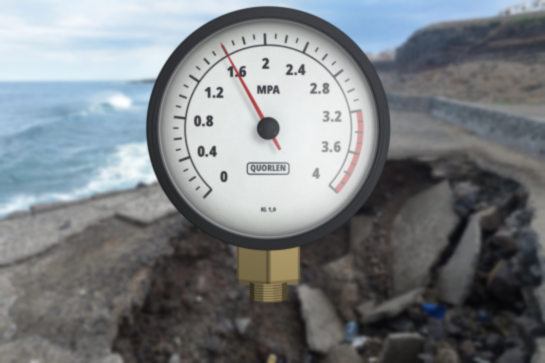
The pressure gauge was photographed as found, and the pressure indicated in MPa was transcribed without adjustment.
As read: 1.6 MPa
